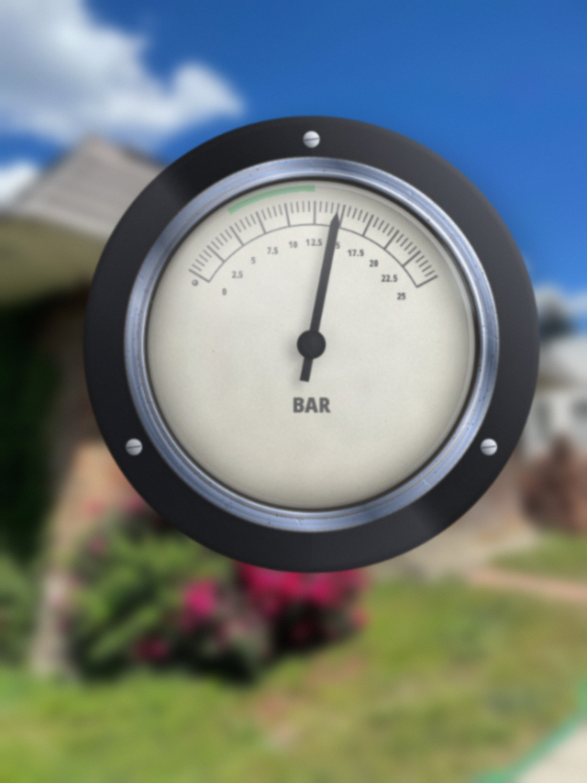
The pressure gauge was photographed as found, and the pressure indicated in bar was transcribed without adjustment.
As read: 14.5 bar
